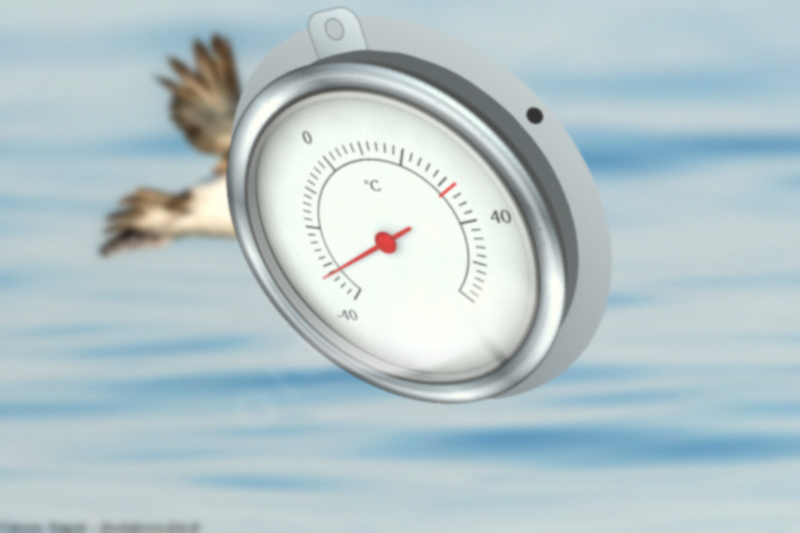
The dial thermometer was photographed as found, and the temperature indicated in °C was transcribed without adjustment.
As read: -32 °C
